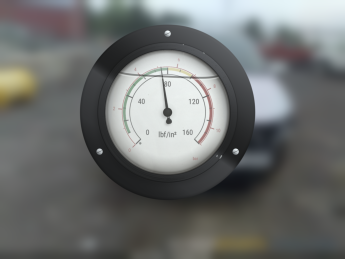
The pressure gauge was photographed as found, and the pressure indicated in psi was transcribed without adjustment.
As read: 75 psi
